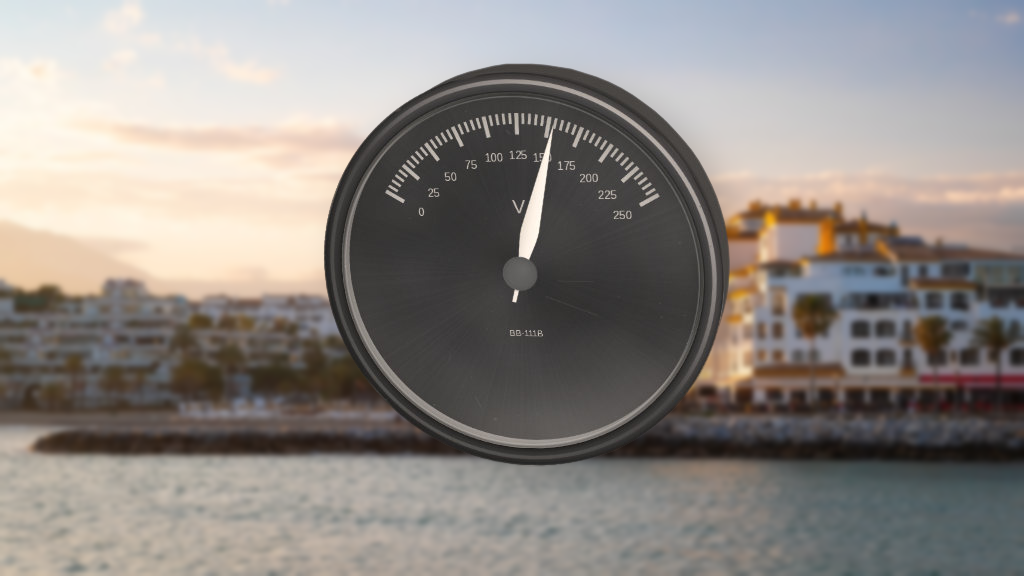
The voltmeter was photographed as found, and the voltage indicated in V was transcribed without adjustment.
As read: 155 V
